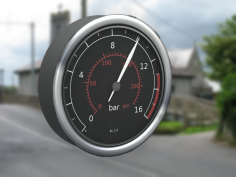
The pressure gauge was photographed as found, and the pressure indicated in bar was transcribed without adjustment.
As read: 10 bar
